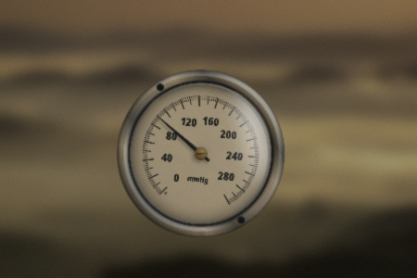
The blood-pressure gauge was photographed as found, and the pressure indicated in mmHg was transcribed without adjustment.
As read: 90 mmHg
